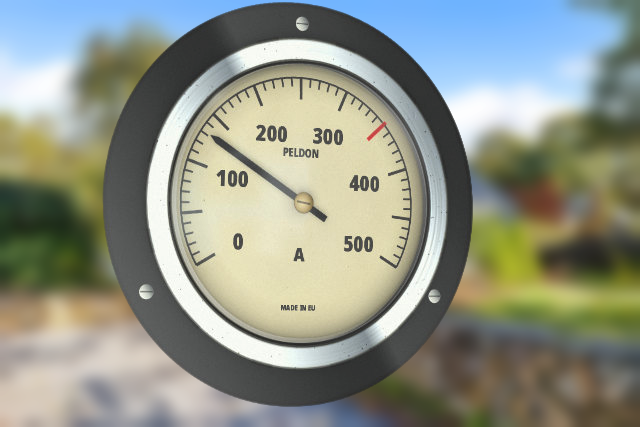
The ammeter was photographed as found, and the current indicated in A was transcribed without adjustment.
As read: 130 A
